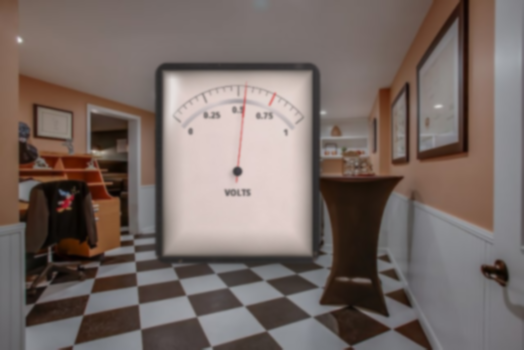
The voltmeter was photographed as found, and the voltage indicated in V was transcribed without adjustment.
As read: 0.55 V
